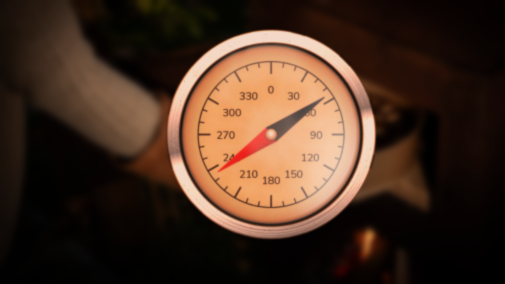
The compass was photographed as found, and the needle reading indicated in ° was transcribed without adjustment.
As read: 235 °
